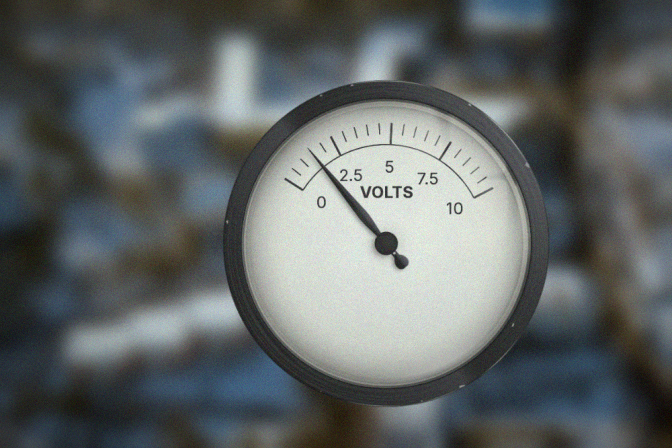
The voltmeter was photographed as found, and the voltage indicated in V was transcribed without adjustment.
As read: 1.5 V
